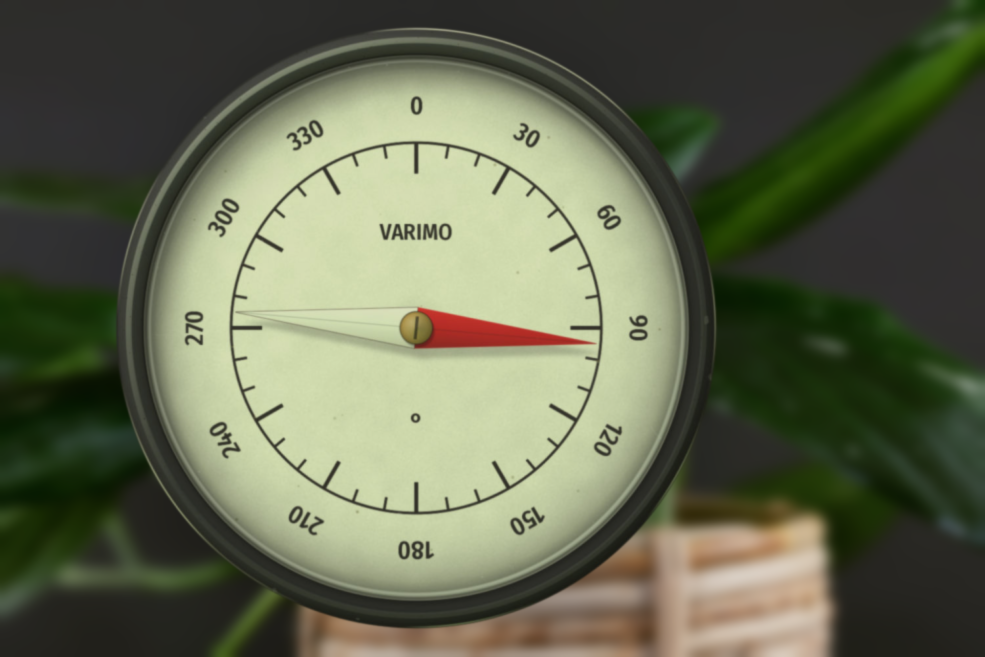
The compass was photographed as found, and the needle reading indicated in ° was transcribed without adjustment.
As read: 95 °
